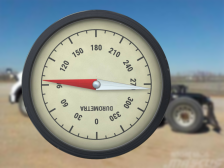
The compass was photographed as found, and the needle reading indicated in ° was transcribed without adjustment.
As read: 95 °
